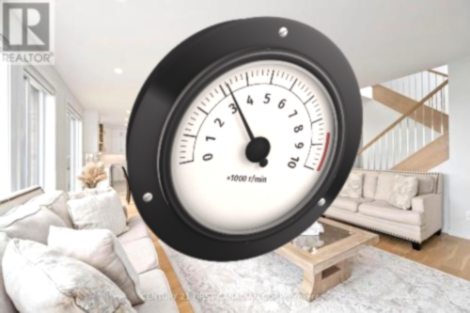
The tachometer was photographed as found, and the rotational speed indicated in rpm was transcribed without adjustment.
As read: 3200 rpm
